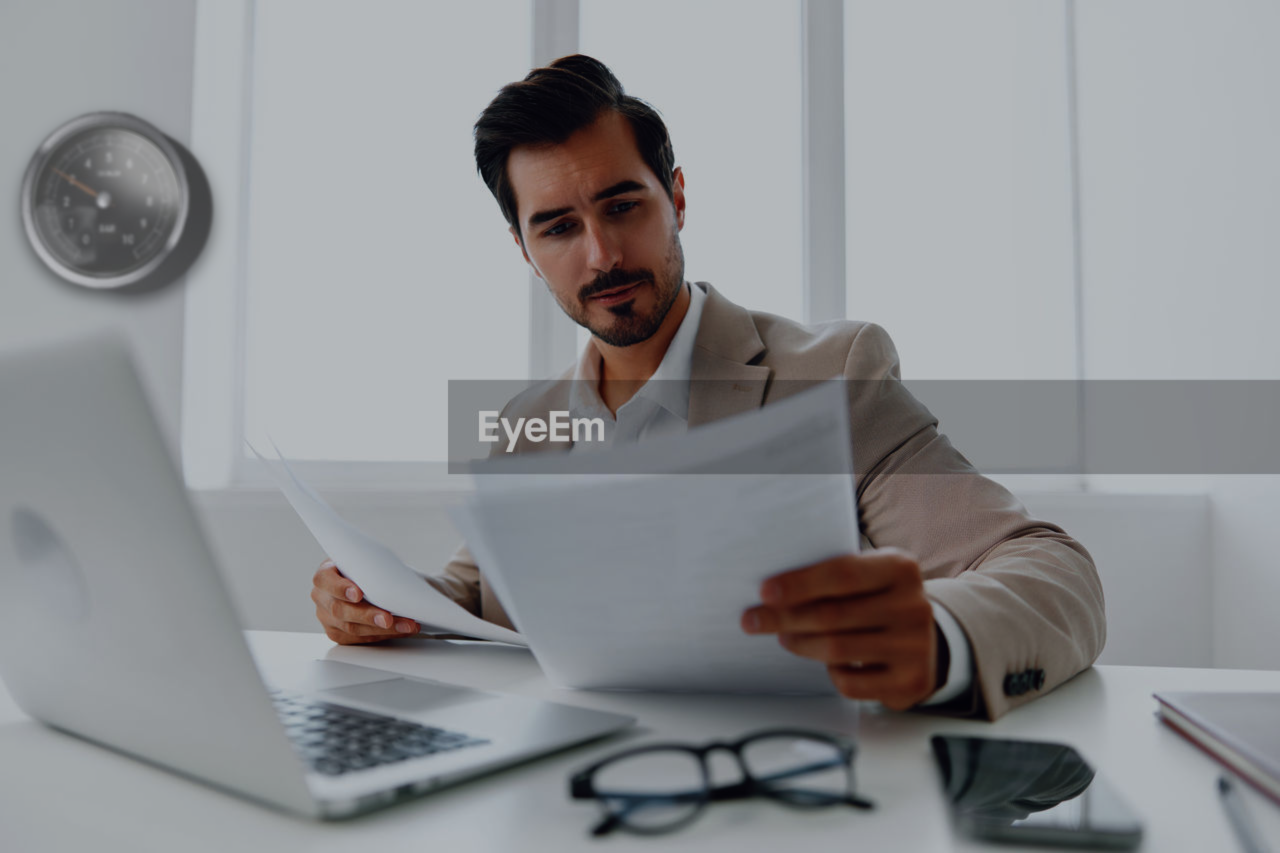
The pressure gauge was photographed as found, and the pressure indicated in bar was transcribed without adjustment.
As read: 3 bar
